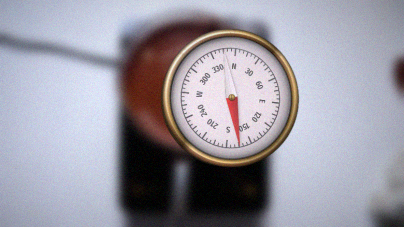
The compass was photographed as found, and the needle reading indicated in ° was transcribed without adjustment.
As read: 165 °
